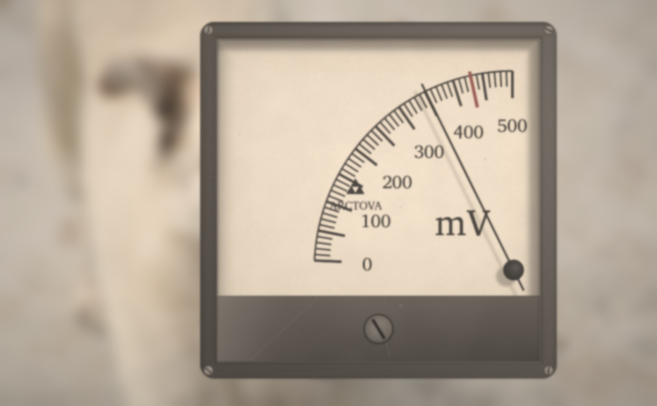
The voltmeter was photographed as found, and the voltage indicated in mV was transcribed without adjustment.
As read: 350 mV
